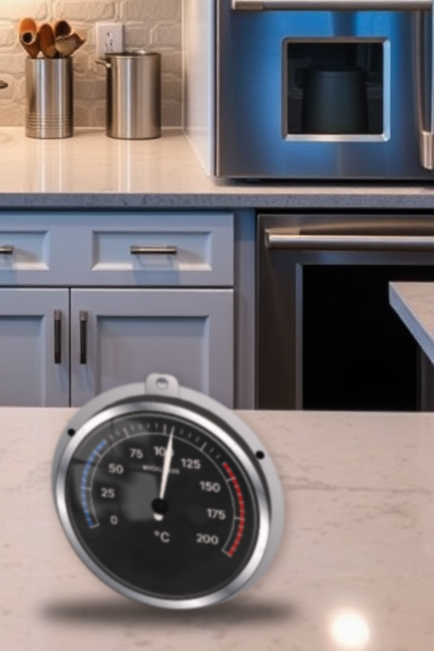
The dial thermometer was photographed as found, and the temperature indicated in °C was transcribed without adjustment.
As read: 105 °C
